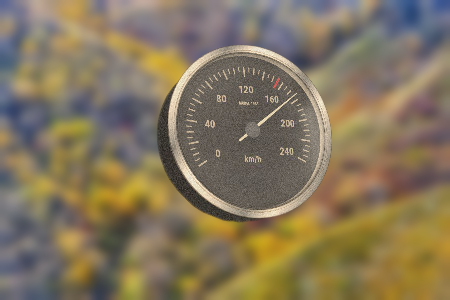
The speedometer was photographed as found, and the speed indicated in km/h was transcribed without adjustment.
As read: 175 km/h
